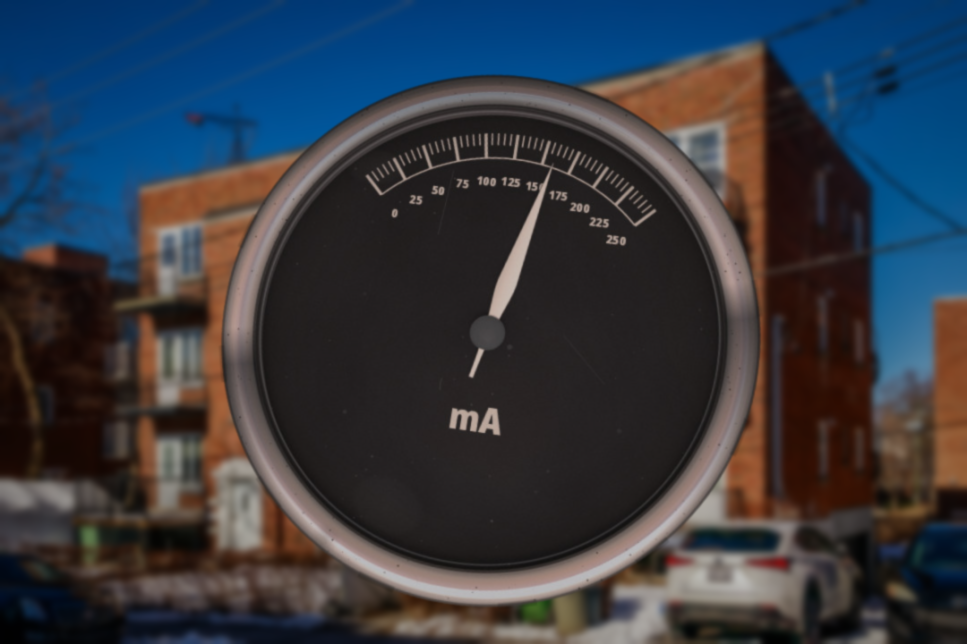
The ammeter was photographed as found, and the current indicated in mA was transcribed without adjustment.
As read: 160 mA
